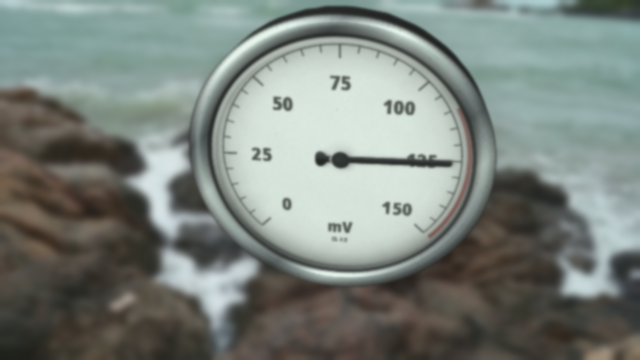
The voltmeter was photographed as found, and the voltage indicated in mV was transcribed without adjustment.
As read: 125 mV
